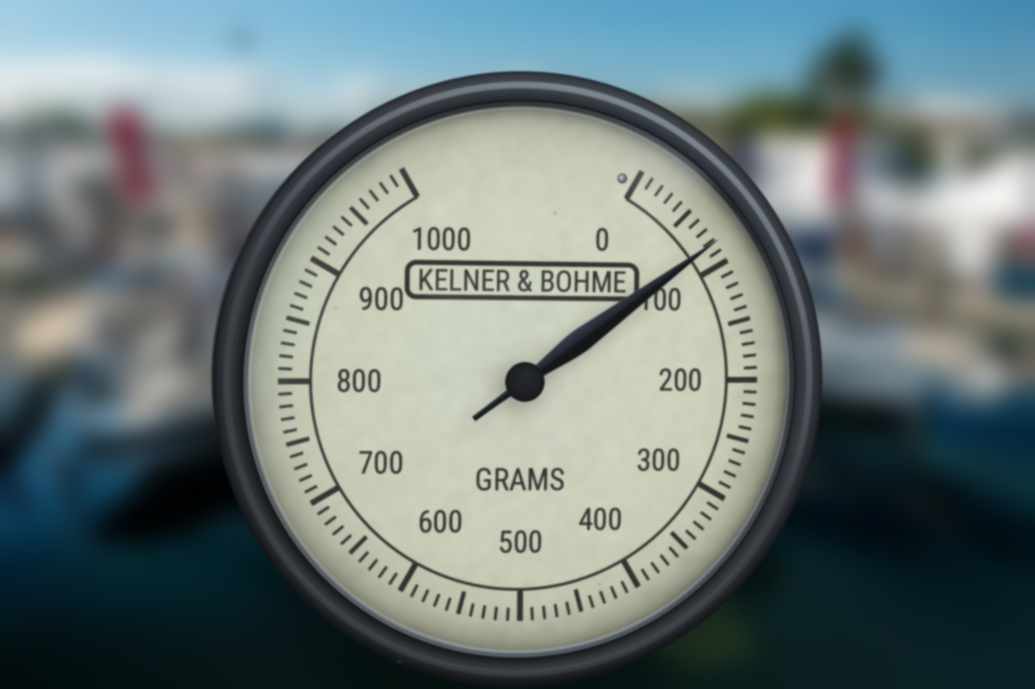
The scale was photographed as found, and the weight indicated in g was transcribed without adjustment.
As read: 80 g
